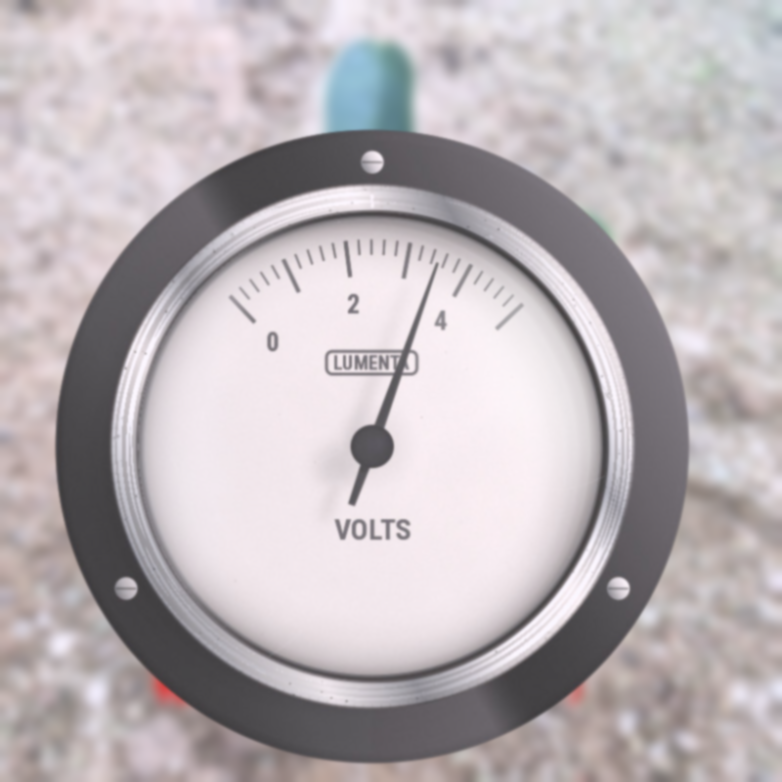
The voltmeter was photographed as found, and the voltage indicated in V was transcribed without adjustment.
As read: 3.5 V
